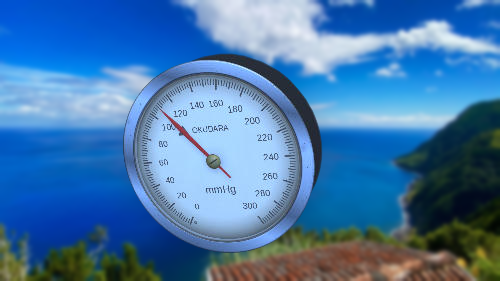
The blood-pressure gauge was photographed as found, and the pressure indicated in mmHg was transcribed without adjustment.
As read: 110 mmHg
